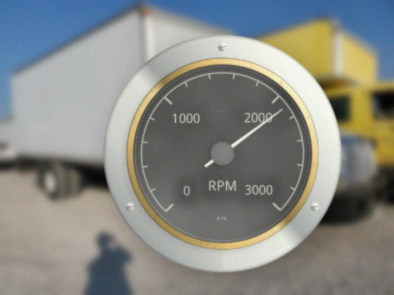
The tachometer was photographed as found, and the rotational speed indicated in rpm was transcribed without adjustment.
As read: 2100 rpm
